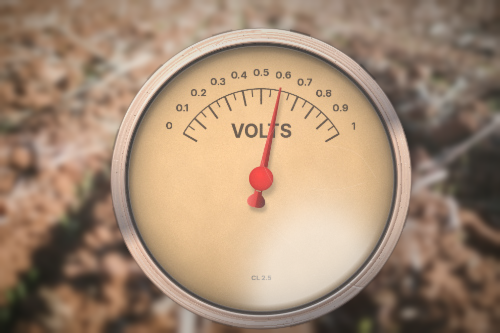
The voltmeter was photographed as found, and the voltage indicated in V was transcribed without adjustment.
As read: 0.6 V
